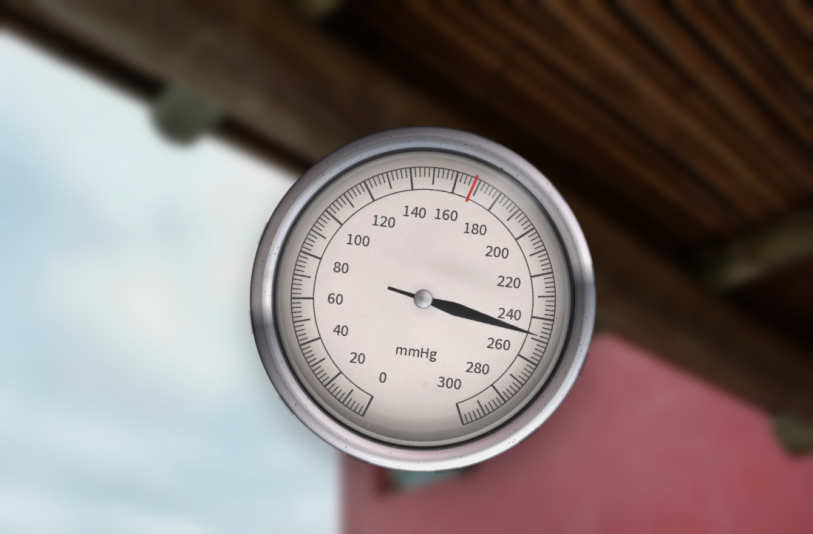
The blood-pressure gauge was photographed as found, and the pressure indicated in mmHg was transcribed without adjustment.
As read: 248 mmHg
